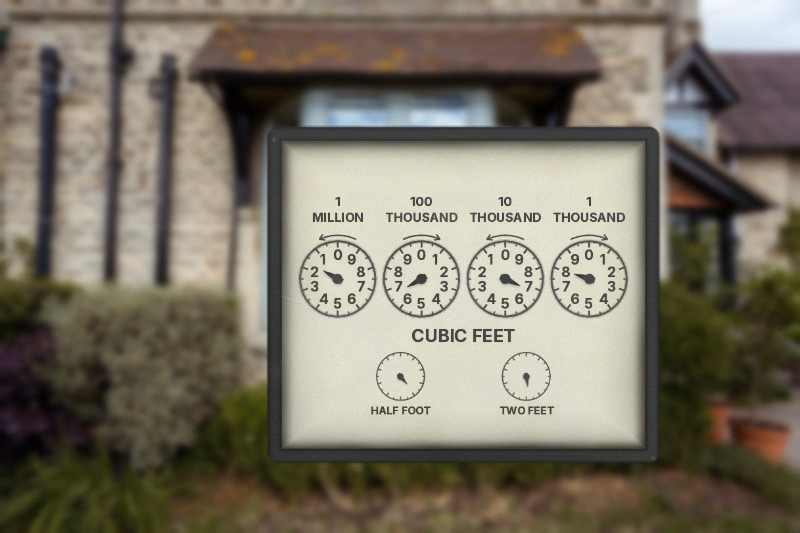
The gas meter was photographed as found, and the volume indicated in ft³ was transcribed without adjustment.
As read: 166800 ft³
